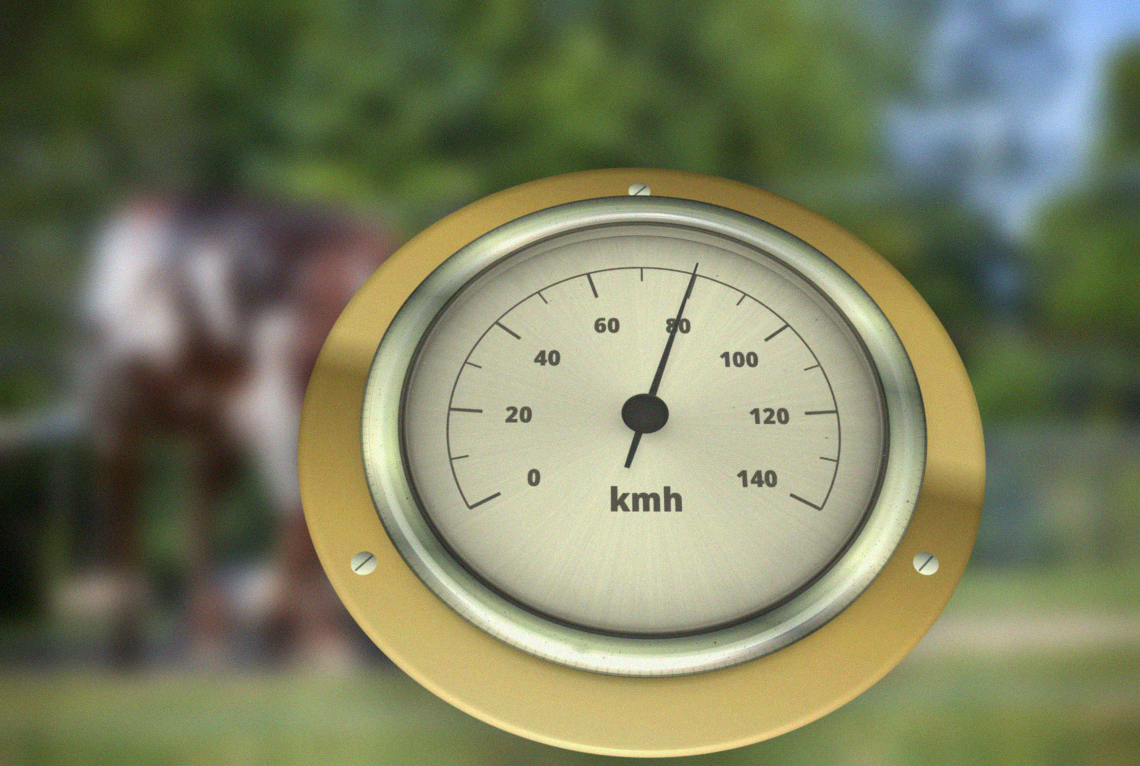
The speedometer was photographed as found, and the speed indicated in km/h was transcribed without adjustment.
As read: 80 km/h
